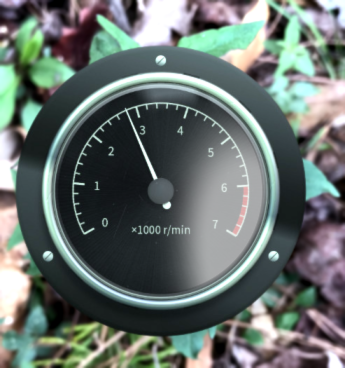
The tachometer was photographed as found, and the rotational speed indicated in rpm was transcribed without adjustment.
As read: 2800 rpm
